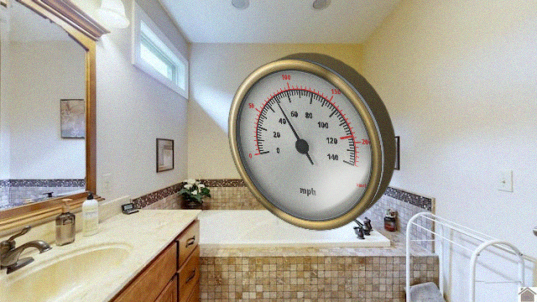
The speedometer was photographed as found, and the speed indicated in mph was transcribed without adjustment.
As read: 50 mph
